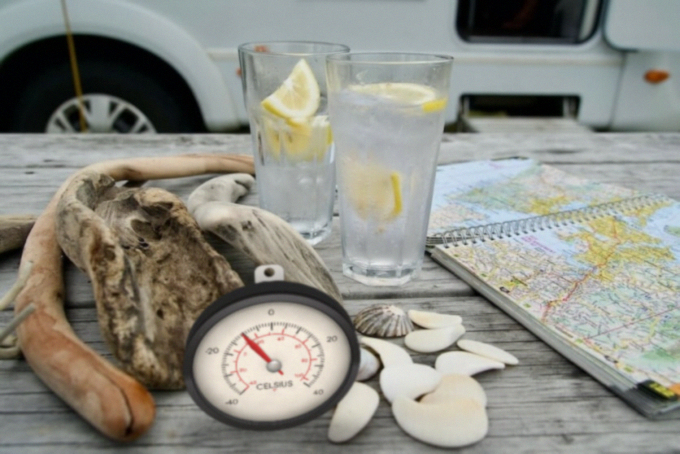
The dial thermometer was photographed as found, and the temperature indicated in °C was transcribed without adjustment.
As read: -10 °C
